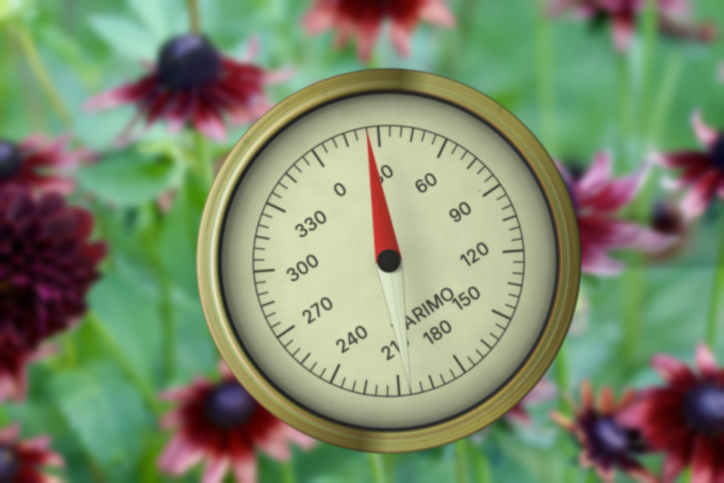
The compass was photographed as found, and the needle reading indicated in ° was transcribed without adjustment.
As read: 25 °
